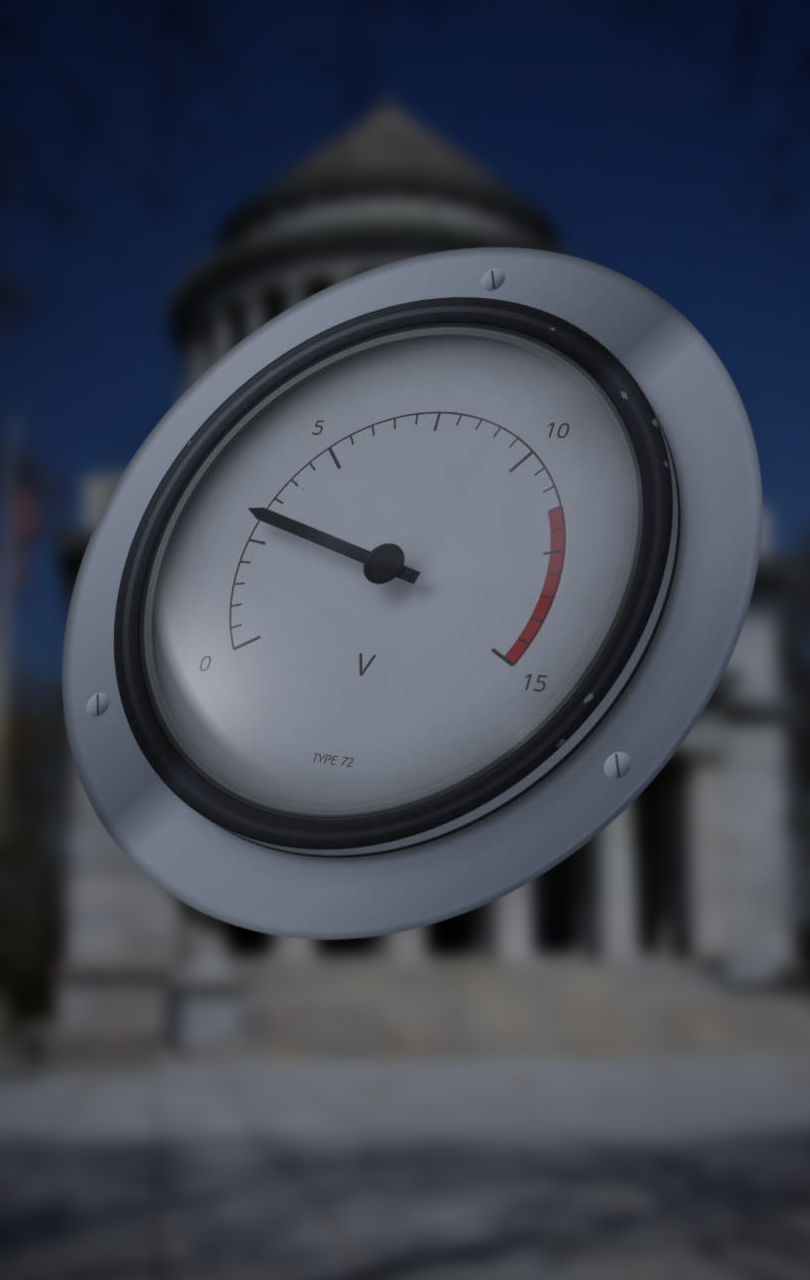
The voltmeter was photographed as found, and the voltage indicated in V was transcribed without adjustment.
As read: 3 V
